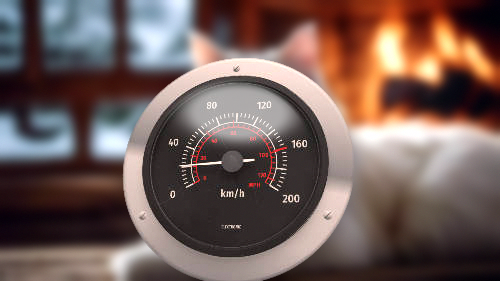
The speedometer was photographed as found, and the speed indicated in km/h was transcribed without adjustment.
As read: 20 km/h
